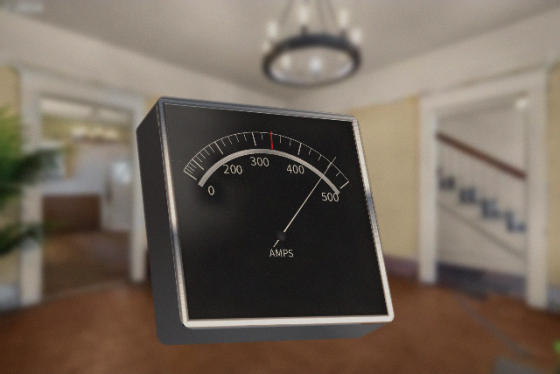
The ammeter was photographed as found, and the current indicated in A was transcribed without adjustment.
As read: 460 A
